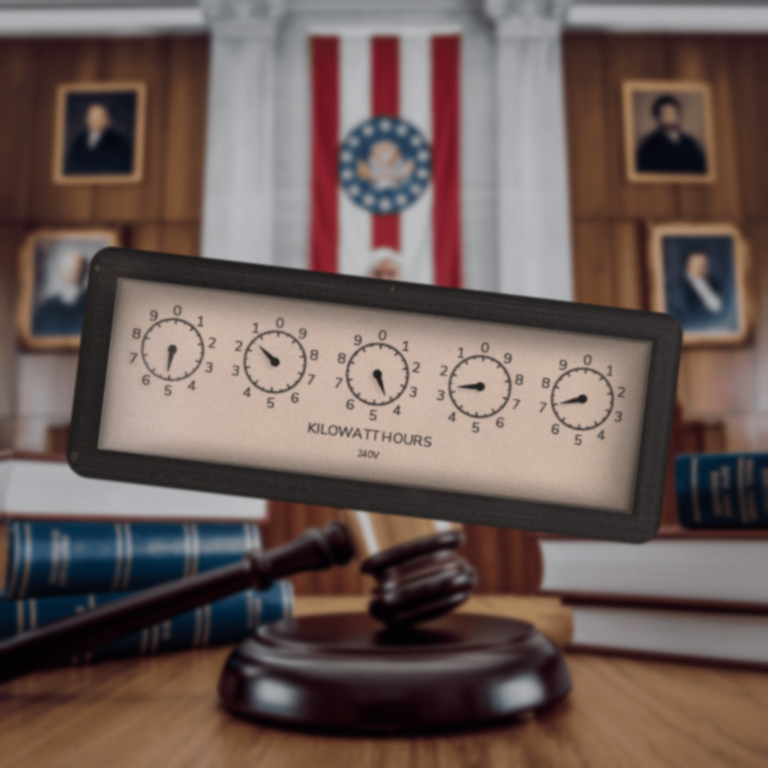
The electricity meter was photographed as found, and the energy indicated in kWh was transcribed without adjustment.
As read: 51427 kWh
